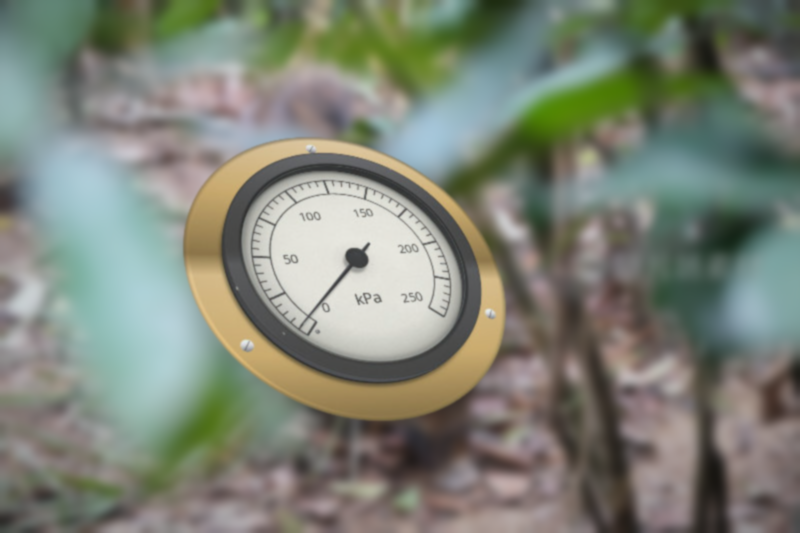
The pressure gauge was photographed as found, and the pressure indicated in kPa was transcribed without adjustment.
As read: 5 kPa
